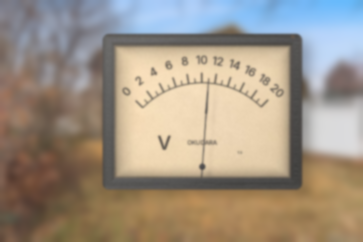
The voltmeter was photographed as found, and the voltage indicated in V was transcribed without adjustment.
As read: 11 V
